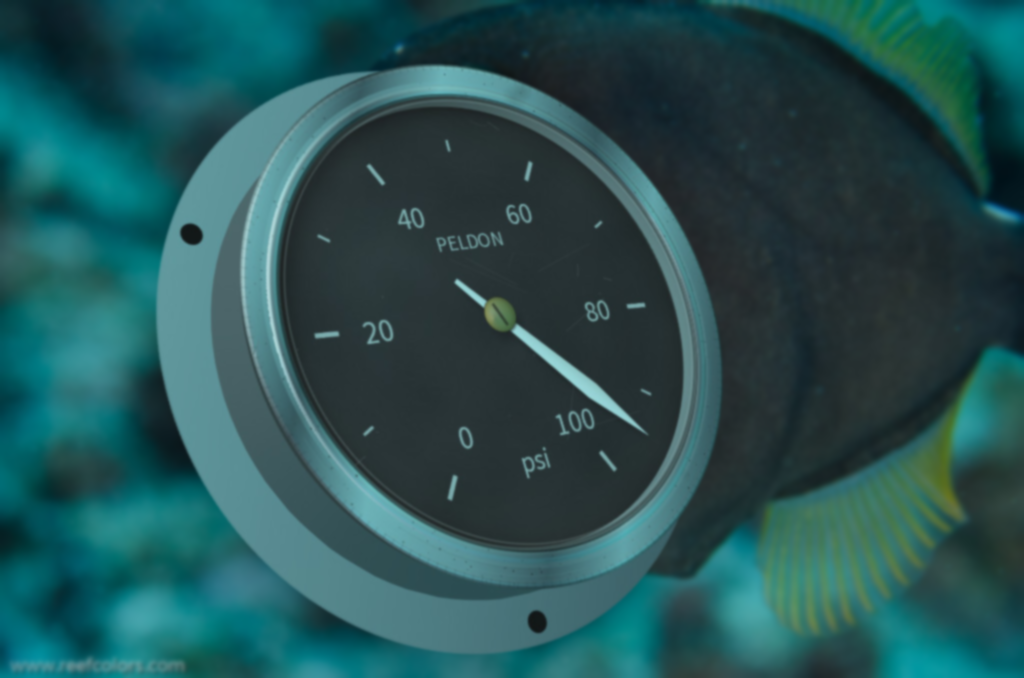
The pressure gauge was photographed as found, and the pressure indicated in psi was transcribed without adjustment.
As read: 95 psi
